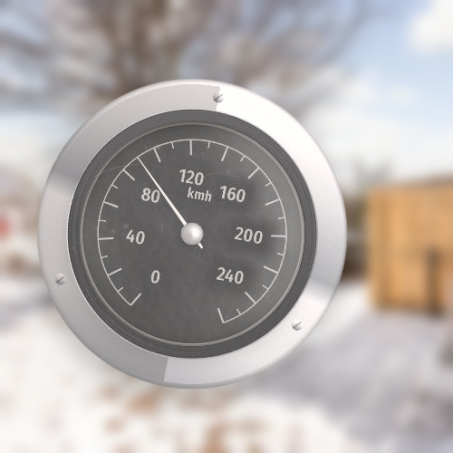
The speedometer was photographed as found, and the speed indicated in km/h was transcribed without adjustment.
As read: 90 km/h
